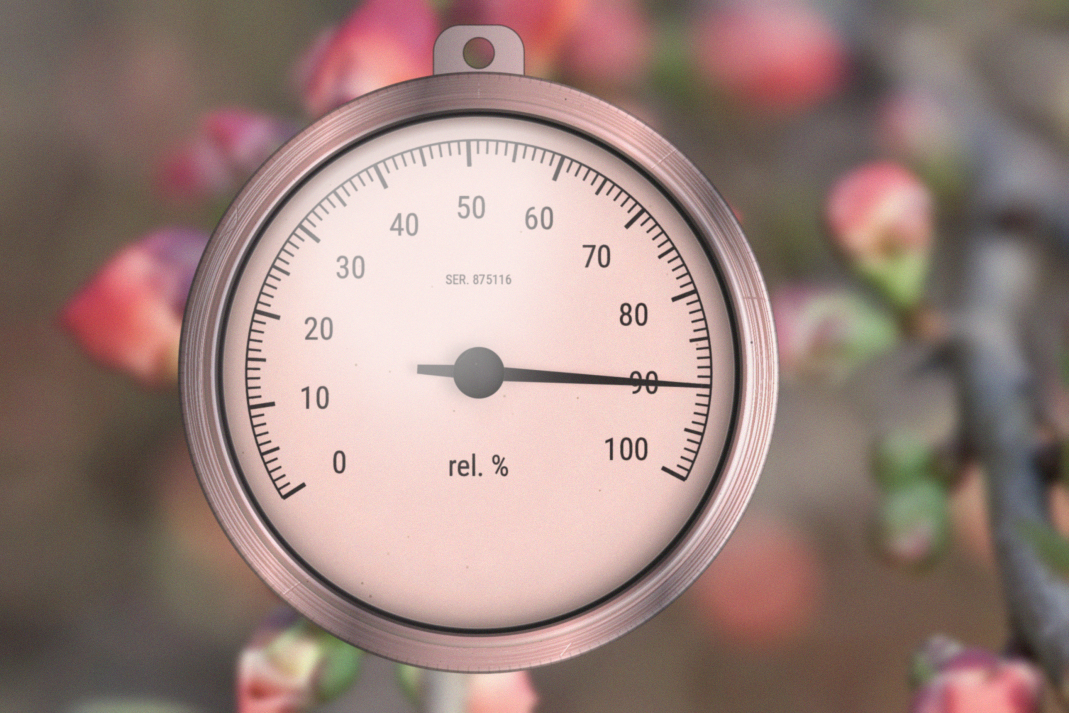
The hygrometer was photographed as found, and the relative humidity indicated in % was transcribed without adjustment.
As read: 90 %
